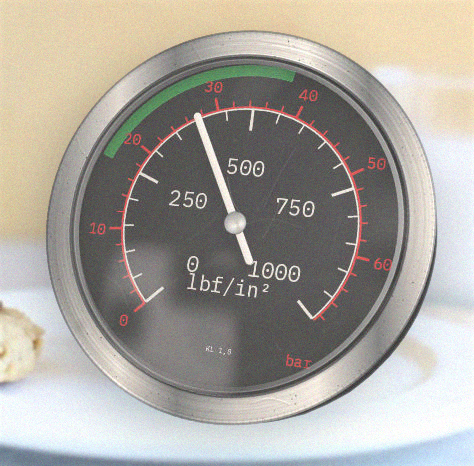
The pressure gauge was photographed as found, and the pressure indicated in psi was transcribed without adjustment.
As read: 400 psi
